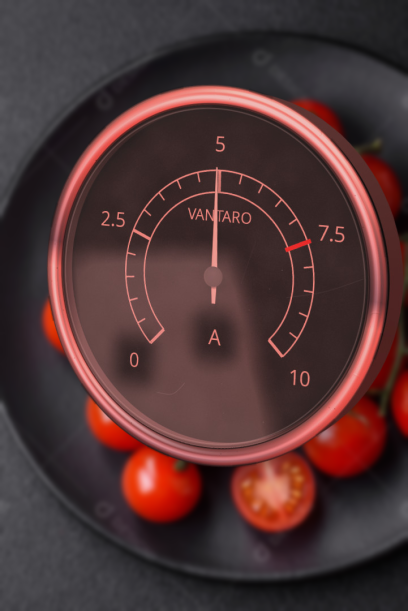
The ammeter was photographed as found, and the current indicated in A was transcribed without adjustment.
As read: 5 A
